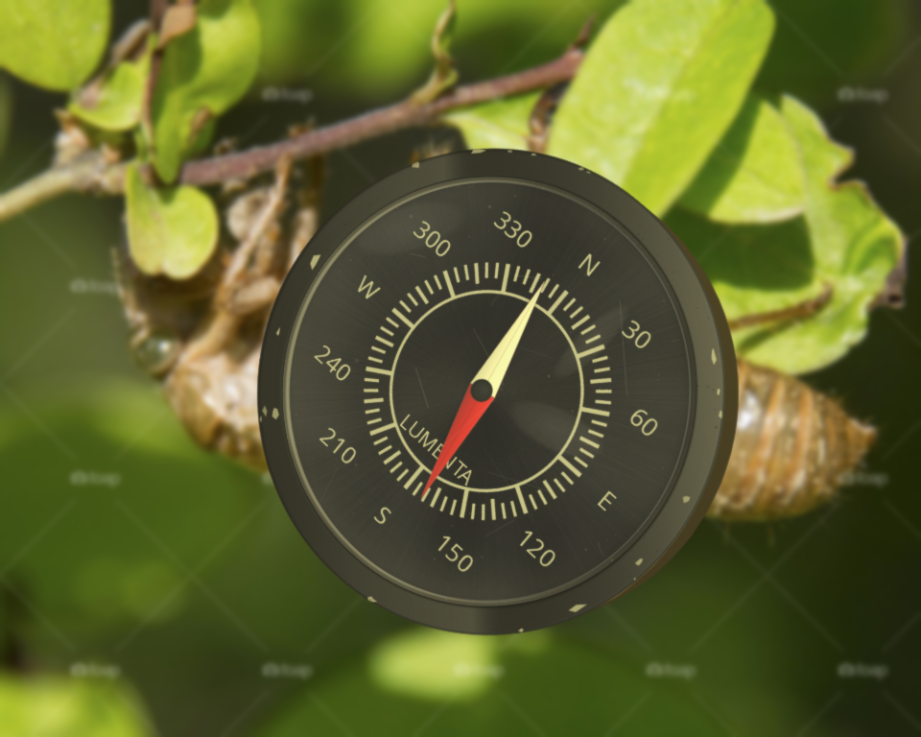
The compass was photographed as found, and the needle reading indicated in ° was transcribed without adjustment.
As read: 170 °
